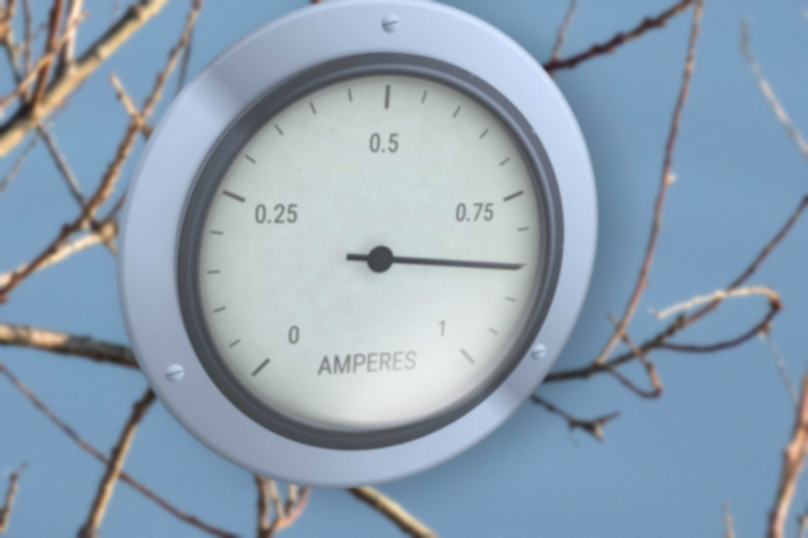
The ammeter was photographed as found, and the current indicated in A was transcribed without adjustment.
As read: 0.85 A
